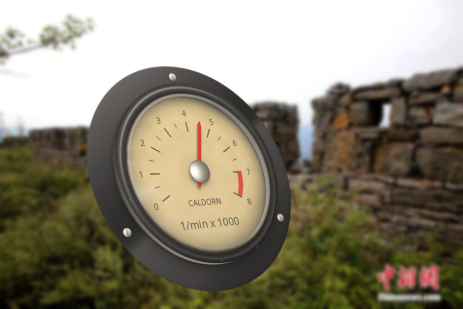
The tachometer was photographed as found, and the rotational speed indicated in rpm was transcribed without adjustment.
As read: 4500 rpm
